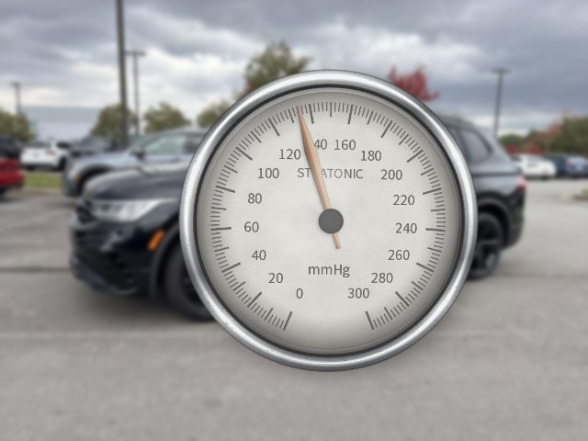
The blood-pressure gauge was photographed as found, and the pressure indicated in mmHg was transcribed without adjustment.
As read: 134 mmHg
